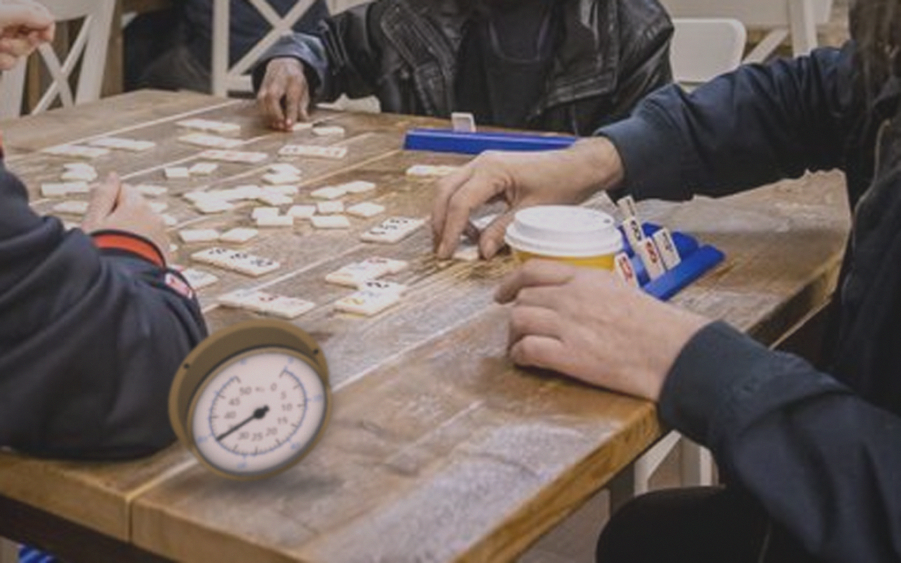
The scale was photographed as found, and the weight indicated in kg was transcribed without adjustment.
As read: 35 kg
